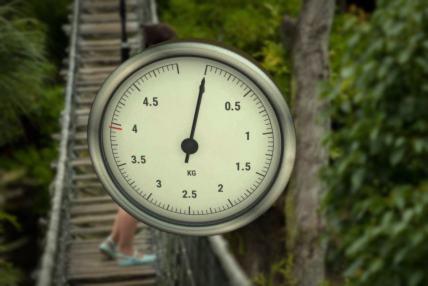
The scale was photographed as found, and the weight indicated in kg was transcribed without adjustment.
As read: 0 kg
